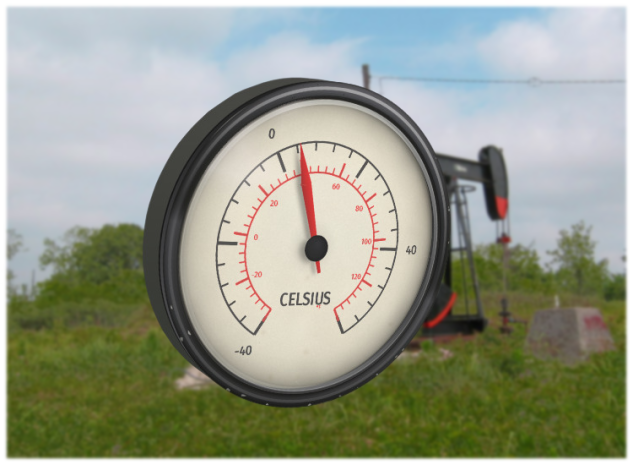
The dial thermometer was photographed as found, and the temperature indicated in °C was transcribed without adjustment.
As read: 4 °C
